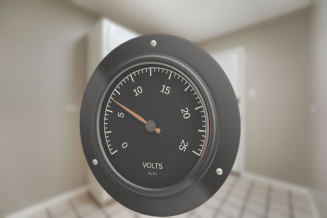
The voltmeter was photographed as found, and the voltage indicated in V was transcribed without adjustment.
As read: 6.5 V
